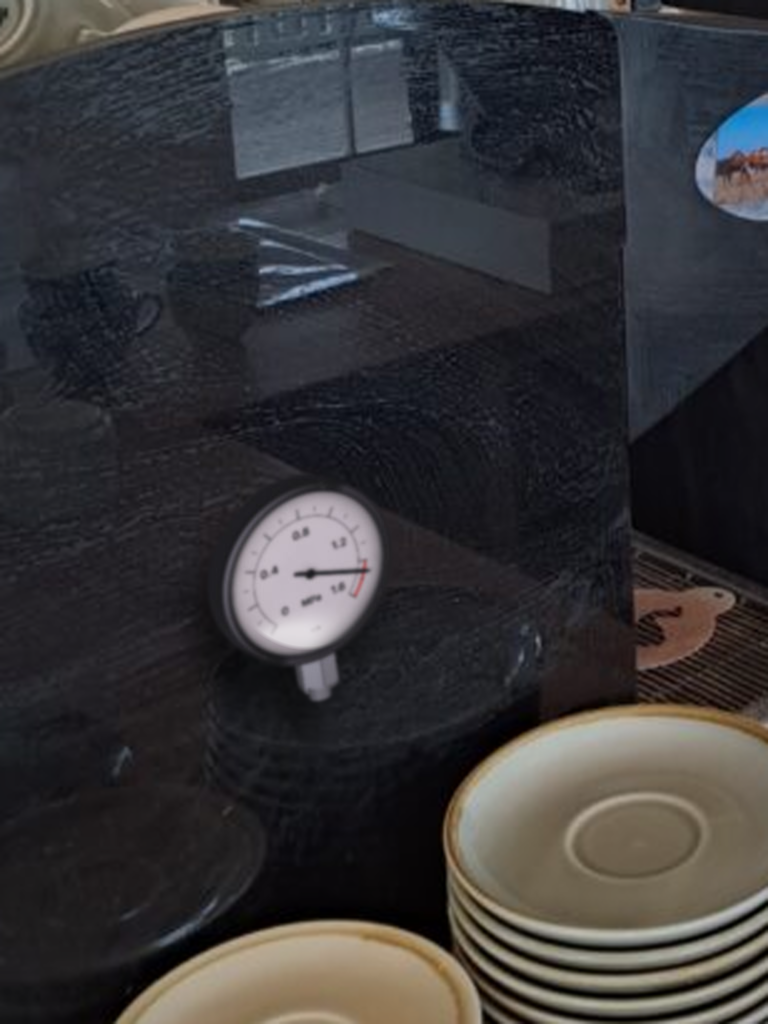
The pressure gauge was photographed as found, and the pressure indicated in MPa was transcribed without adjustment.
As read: 1.45 MPa
